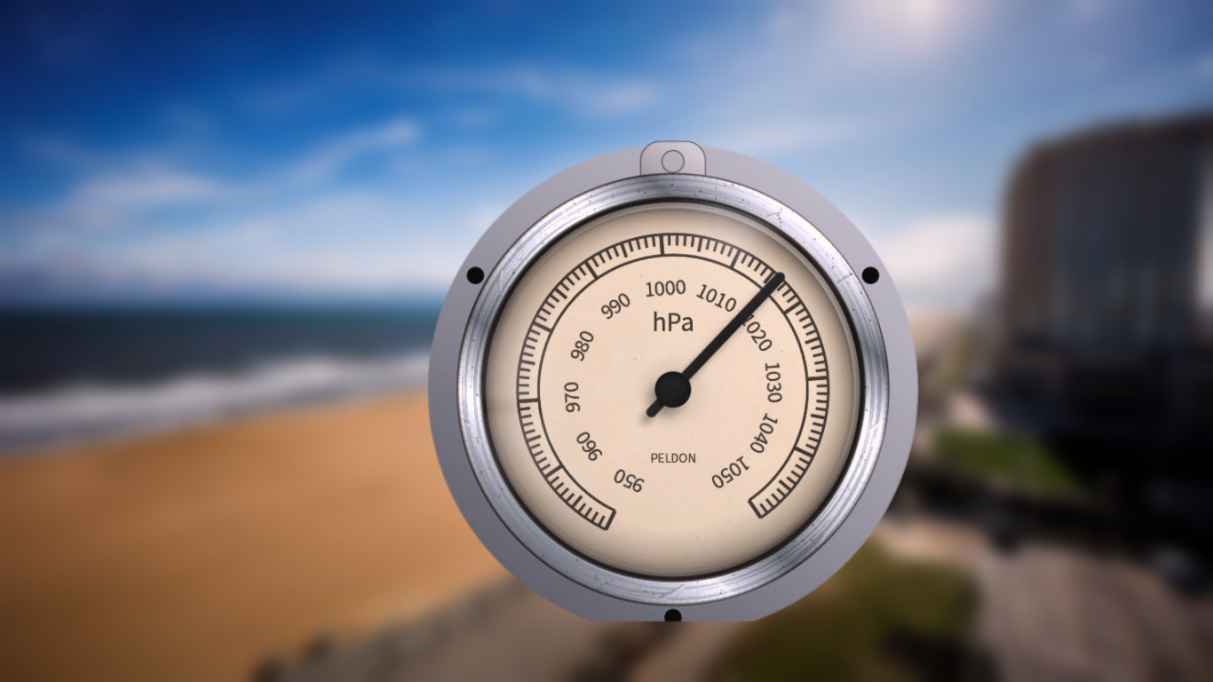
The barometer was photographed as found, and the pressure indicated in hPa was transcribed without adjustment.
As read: 1016 hPa
